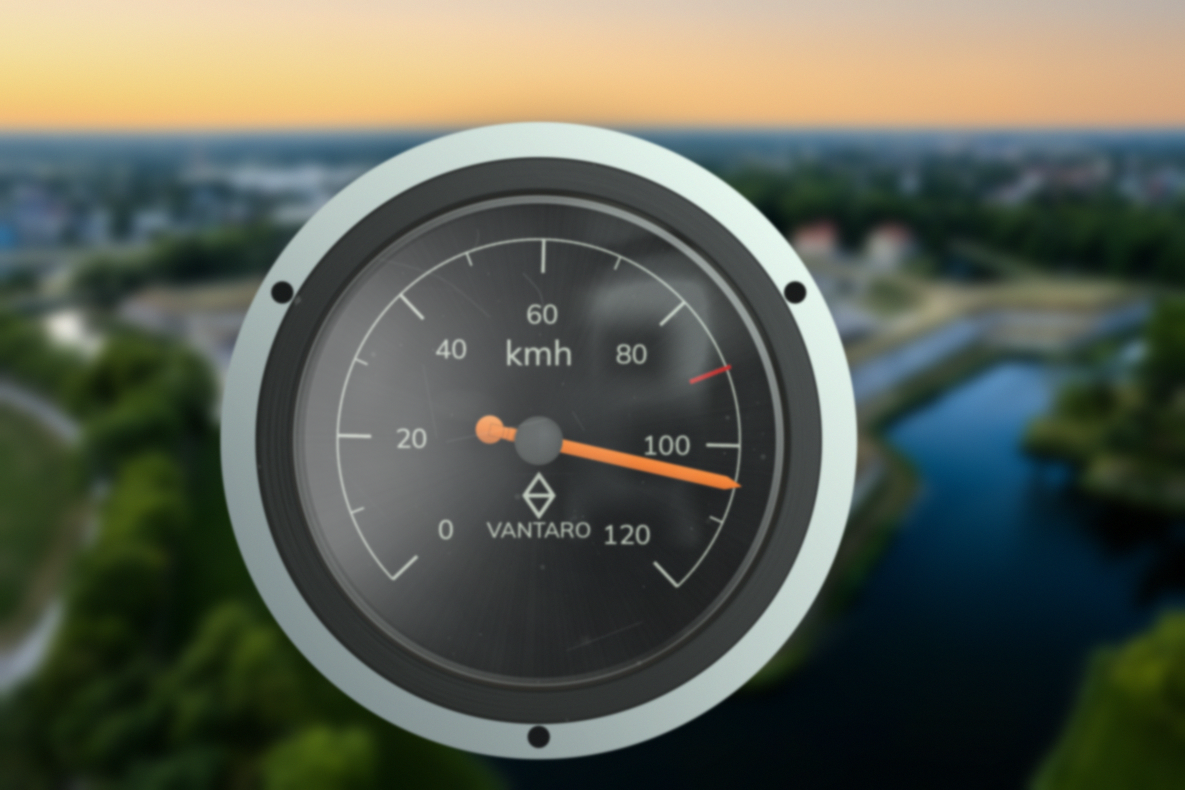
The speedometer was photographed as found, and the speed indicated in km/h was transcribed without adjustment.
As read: 105 km/h
